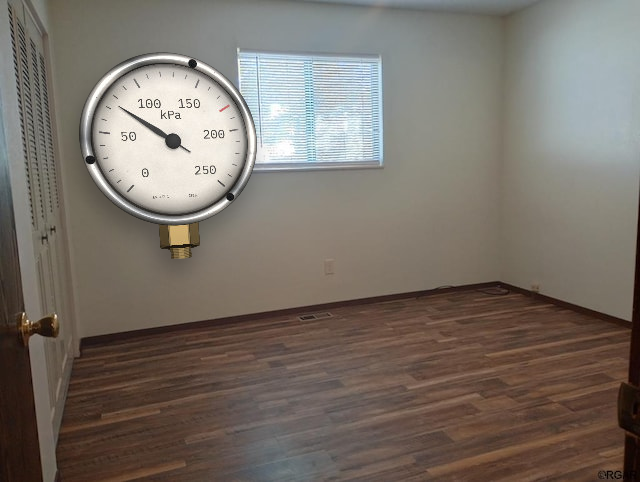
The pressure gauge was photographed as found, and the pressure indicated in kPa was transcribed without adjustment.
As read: 75 kPa
